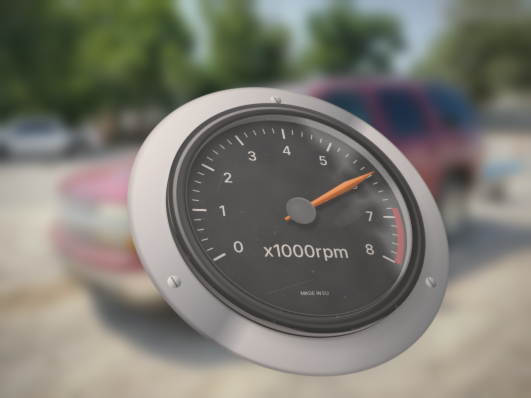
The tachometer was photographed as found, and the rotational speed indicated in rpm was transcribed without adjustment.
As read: 6000 rpm
